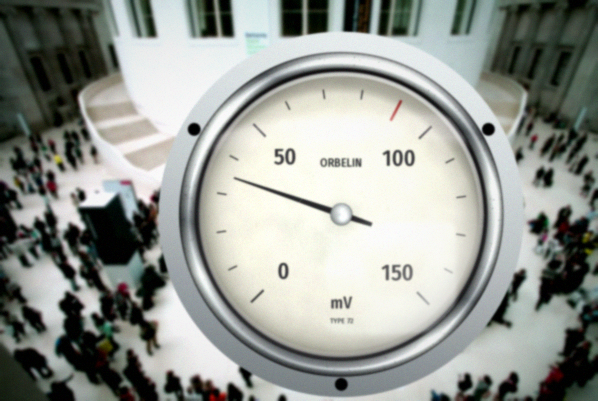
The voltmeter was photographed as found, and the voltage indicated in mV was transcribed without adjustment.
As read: 35 mV
